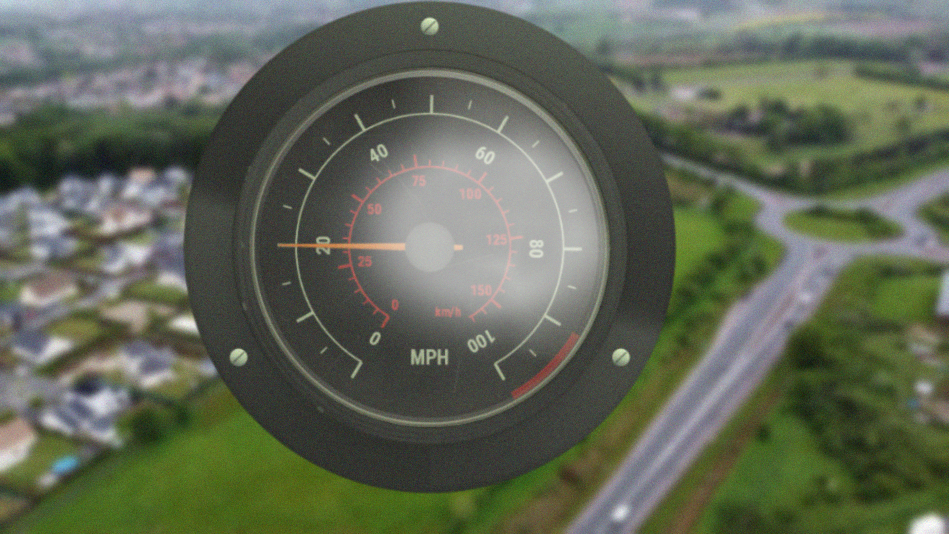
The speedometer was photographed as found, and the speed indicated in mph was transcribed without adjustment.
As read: 20 mph
